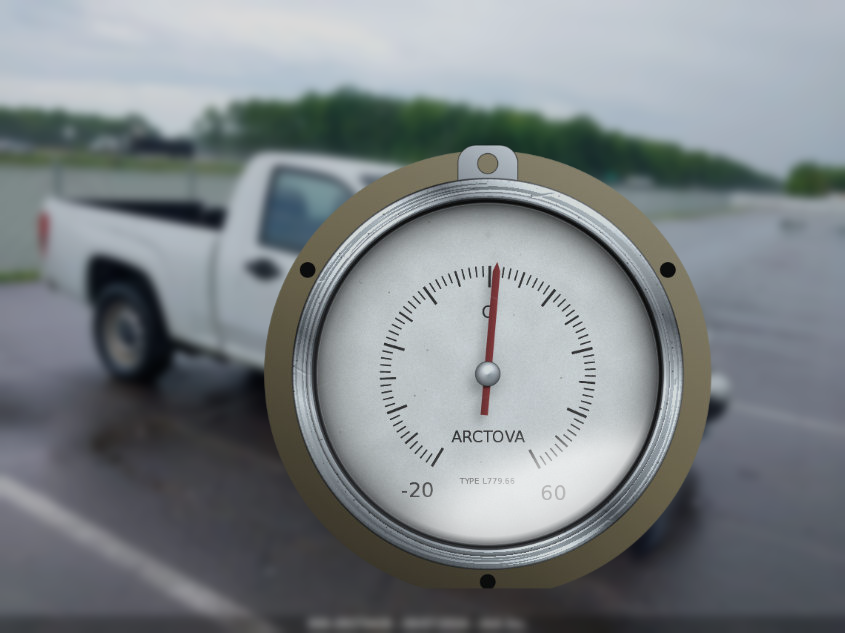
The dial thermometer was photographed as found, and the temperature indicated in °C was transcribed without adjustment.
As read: 21 °C
